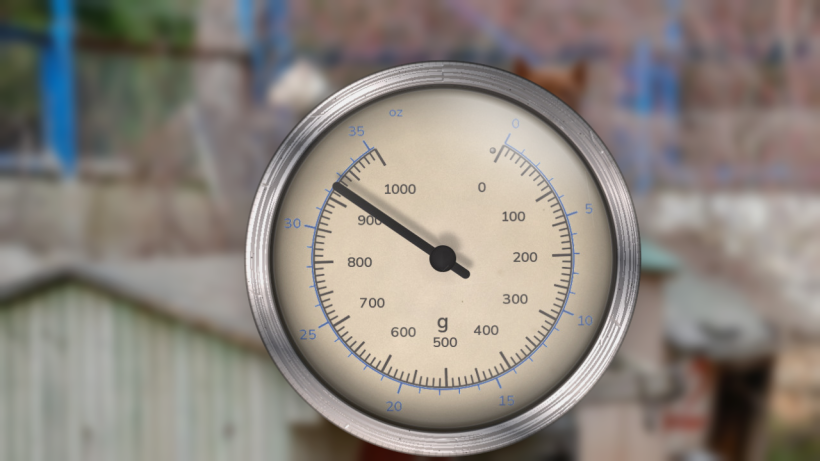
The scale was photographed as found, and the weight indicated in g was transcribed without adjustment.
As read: 920 g
